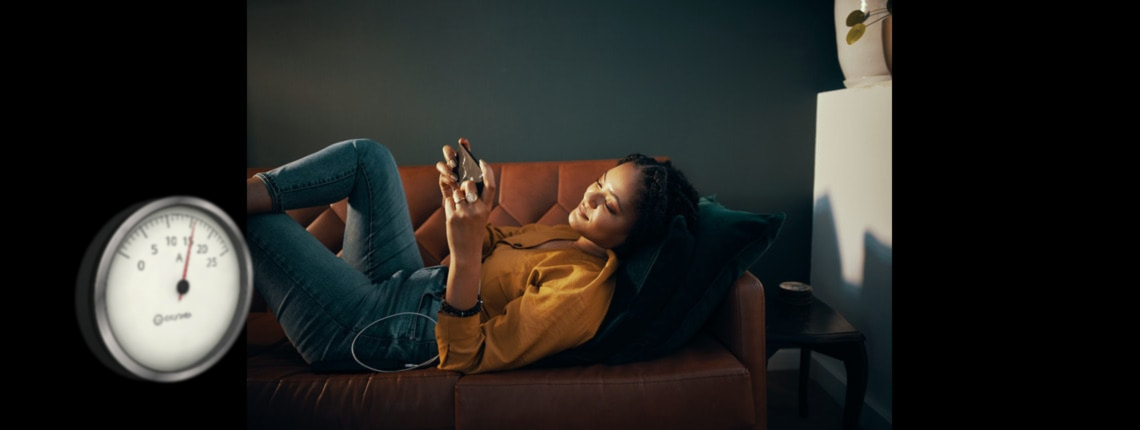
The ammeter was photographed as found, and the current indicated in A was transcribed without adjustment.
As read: 15 A
